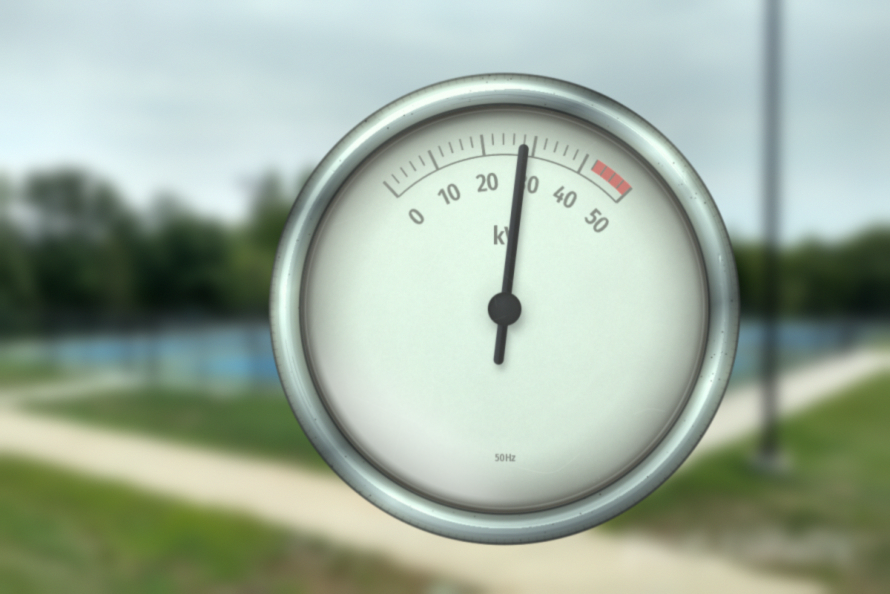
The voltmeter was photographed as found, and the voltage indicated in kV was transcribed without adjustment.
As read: 28 kV
